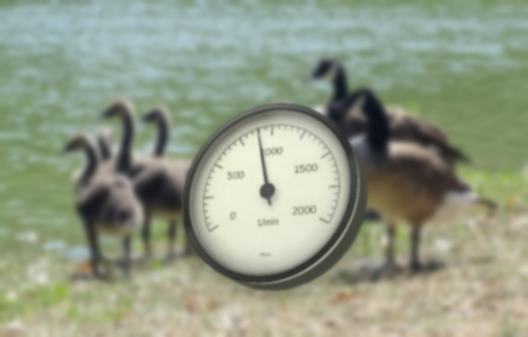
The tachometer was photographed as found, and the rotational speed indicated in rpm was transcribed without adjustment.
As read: 900 rpm
